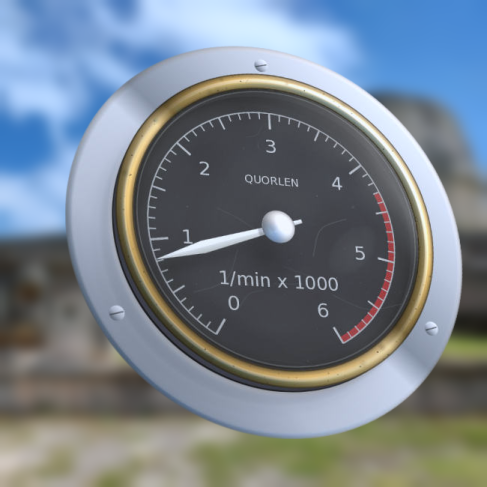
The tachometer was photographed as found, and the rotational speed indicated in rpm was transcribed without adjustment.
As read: 800 rpm
